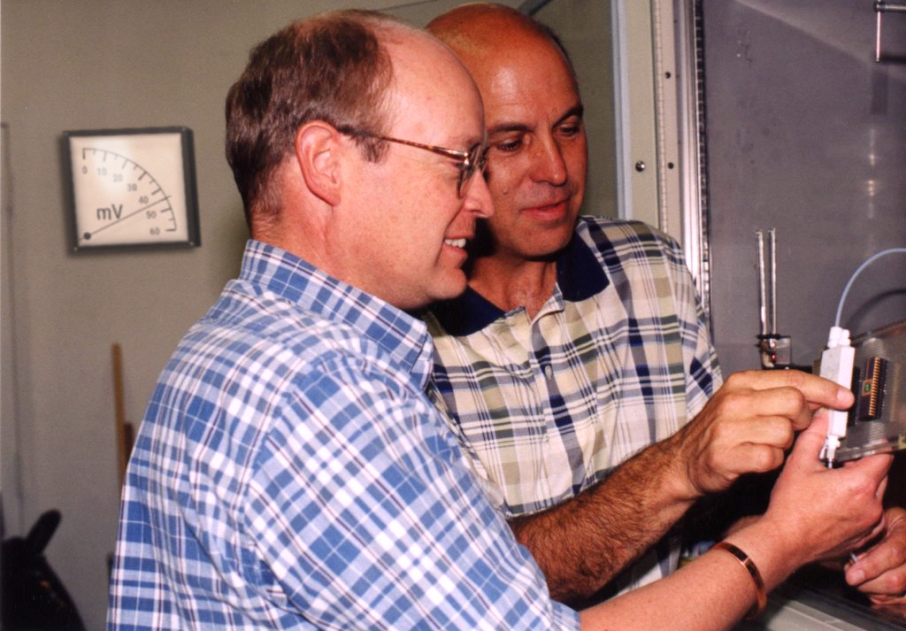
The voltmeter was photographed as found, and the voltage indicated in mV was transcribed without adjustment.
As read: 45 mV
